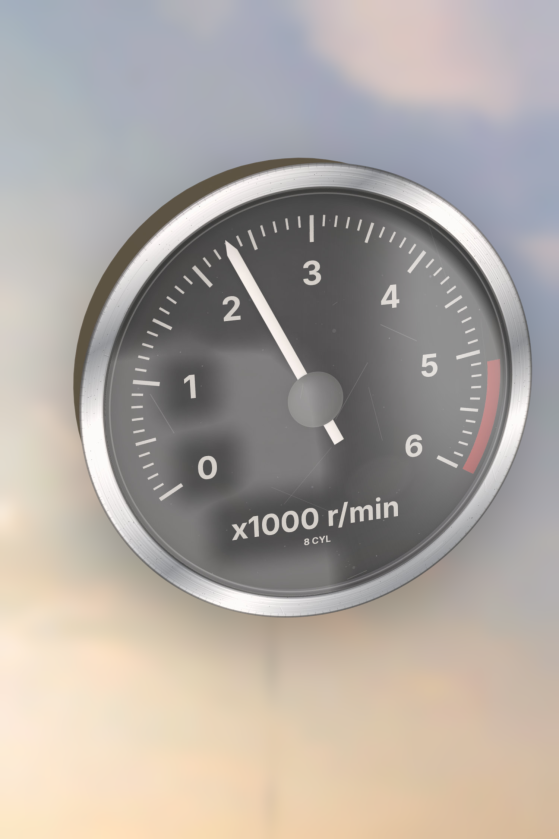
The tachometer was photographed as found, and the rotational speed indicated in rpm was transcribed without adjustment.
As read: 2300 rpm
